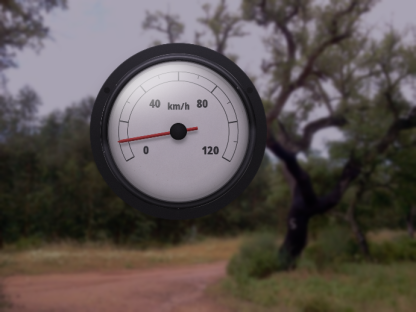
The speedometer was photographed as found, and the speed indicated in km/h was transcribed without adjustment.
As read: 10 km/h
